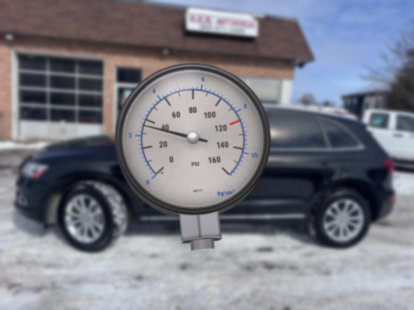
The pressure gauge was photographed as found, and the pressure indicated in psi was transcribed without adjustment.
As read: 35 psi
